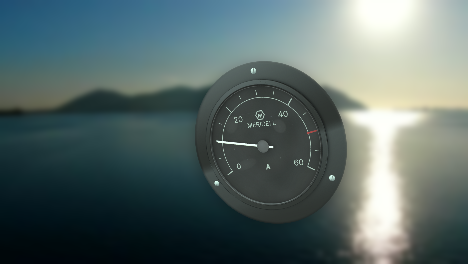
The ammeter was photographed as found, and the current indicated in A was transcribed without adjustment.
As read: 10 A
